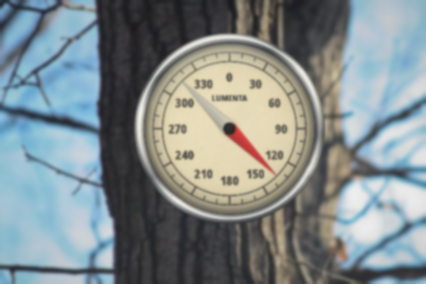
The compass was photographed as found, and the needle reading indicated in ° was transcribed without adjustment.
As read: 135 °
